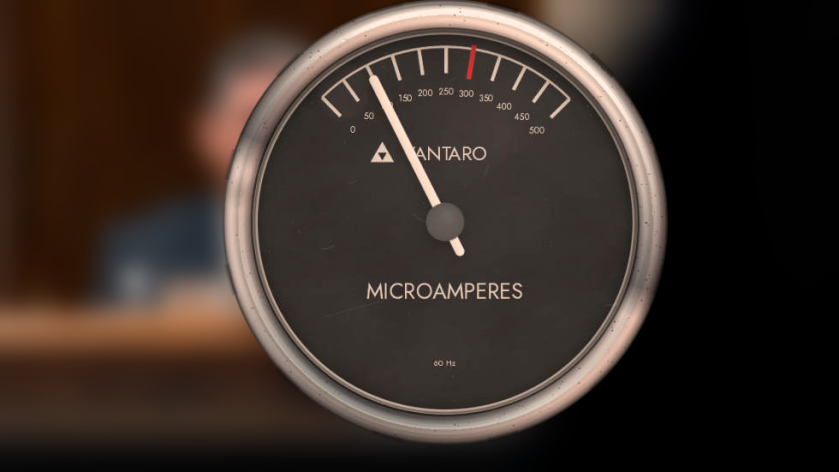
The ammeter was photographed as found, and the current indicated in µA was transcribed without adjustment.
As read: 100 µA
